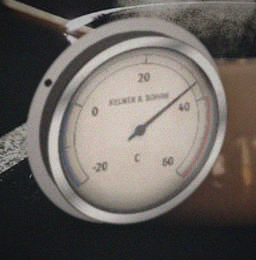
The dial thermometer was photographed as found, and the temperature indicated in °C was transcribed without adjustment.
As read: 35 °C
